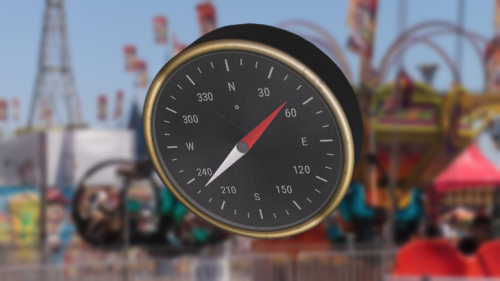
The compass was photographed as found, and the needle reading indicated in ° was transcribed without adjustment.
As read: 50 °
